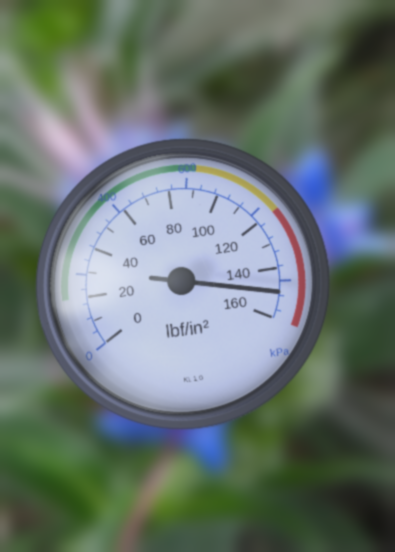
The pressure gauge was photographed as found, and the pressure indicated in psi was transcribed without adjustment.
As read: 150 psi
